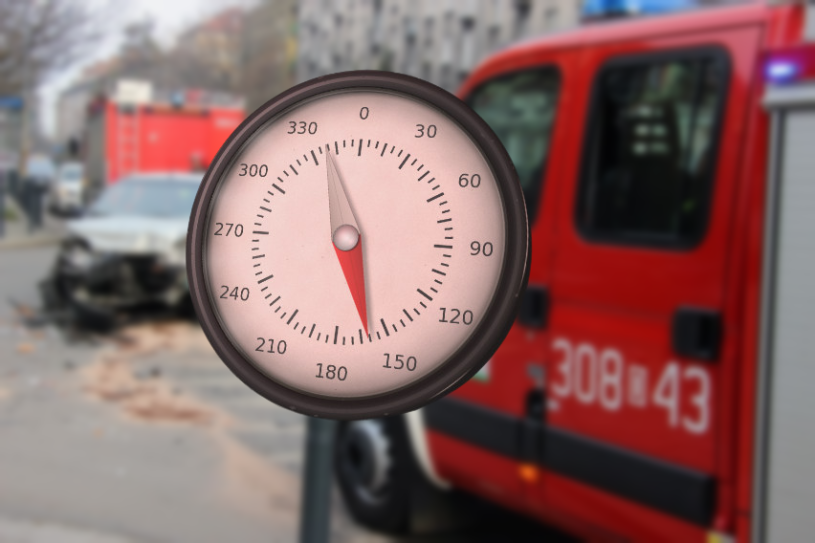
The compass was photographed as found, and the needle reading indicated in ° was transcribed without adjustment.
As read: 160 °
